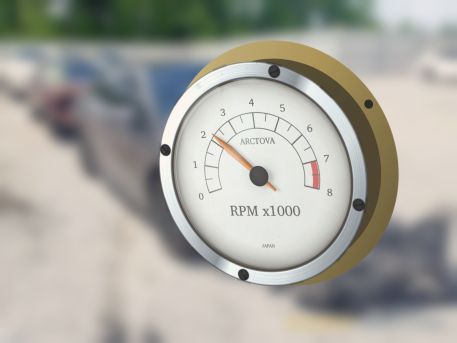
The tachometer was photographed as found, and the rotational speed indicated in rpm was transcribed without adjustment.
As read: 2250 rpm
